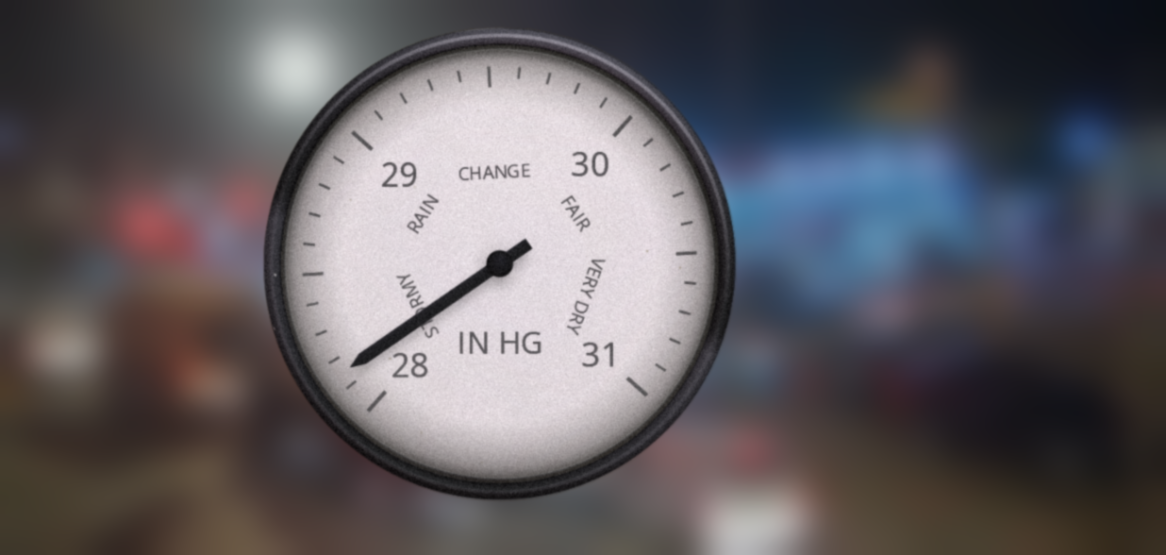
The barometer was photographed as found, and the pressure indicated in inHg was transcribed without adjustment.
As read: 28.15 inHg
